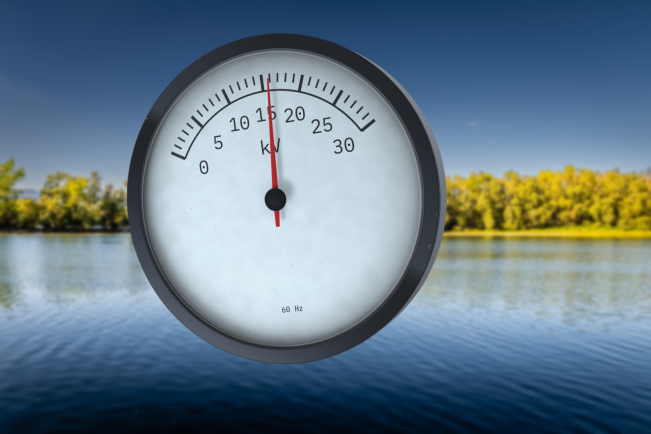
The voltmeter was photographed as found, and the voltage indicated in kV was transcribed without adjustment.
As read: 16 kV
